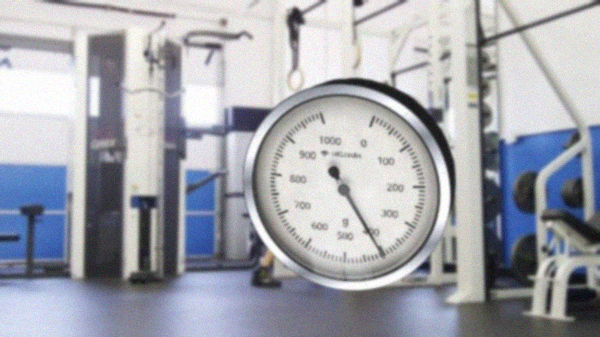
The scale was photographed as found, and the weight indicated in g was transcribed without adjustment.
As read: 400 g
